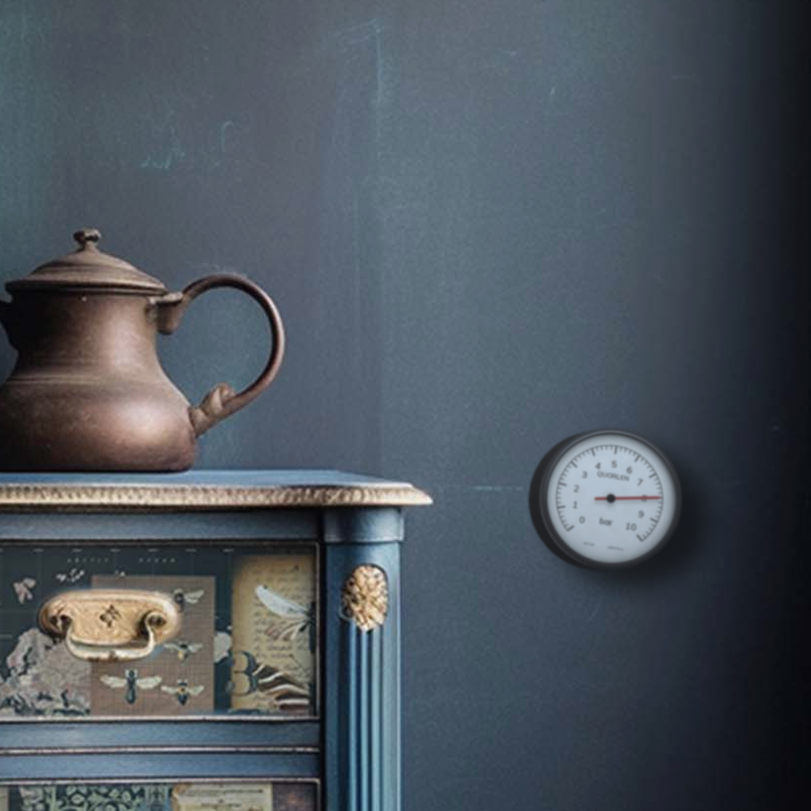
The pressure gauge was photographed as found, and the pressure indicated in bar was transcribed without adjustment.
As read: 8 bar
